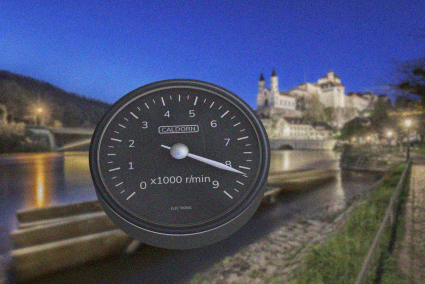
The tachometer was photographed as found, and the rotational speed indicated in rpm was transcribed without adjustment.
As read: 8250 rpm
